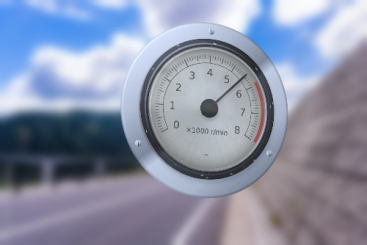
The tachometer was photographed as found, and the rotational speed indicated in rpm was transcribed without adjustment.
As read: 5500 rpm
